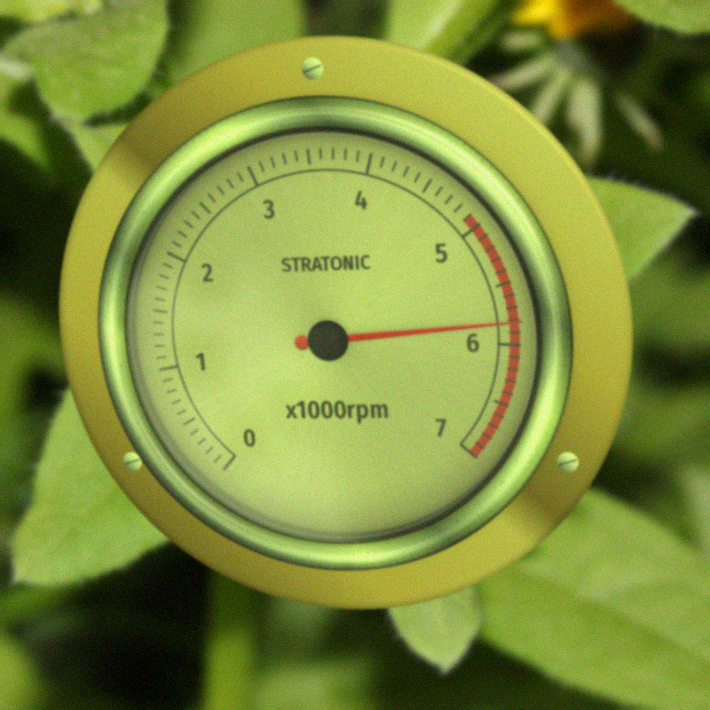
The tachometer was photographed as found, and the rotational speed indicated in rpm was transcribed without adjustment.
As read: 5800 rpm
